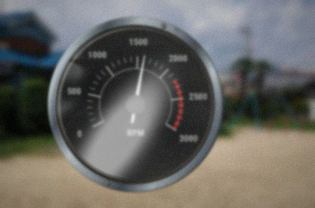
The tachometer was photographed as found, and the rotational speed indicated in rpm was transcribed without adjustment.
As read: 1600 rpm
